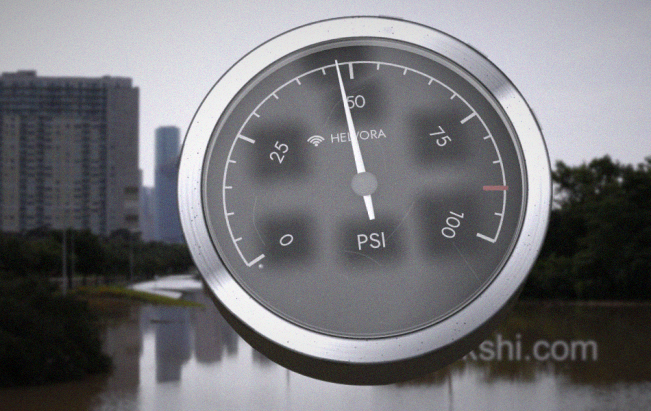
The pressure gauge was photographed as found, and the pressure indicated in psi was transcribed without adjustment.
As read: 47.5 psi
